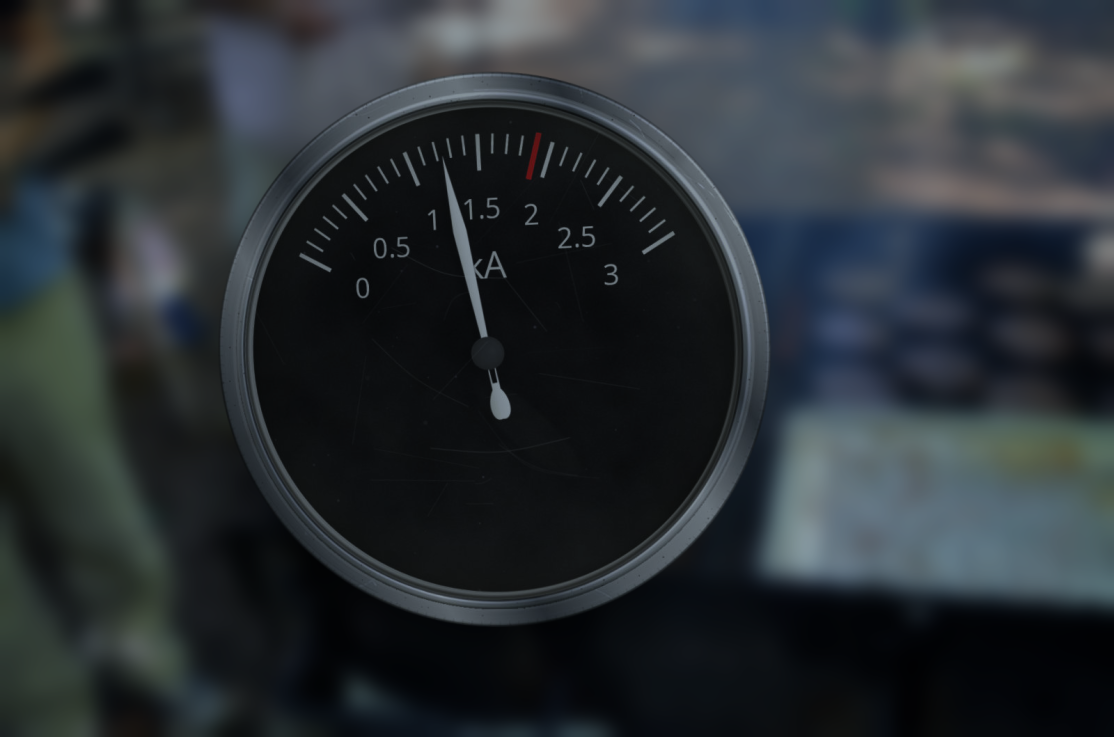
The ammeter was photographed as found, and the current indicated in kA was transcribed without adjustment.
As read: 1.25 kA
